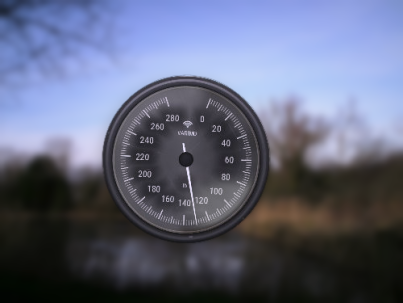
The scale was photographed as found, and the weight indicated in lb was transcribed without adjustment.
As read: 130 lb
